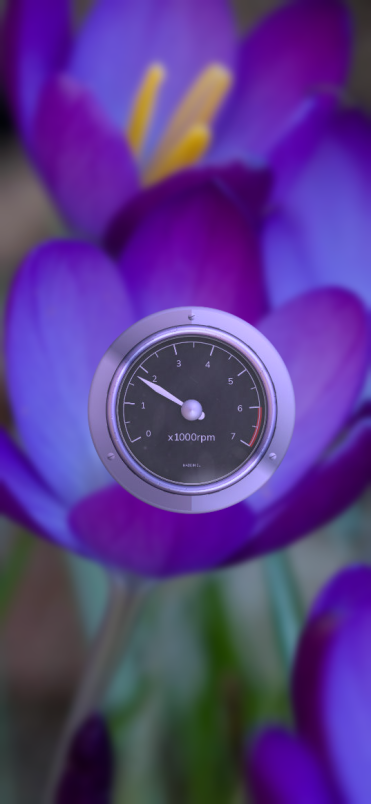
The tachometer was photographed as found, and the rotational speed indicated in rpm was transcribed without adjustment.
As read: 1750 rpm
